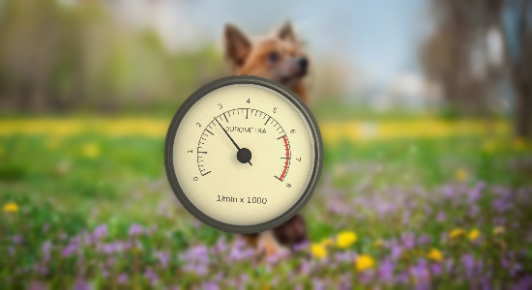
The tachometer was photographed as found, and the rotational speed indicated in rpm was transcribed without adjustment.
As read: 2600 rpm
